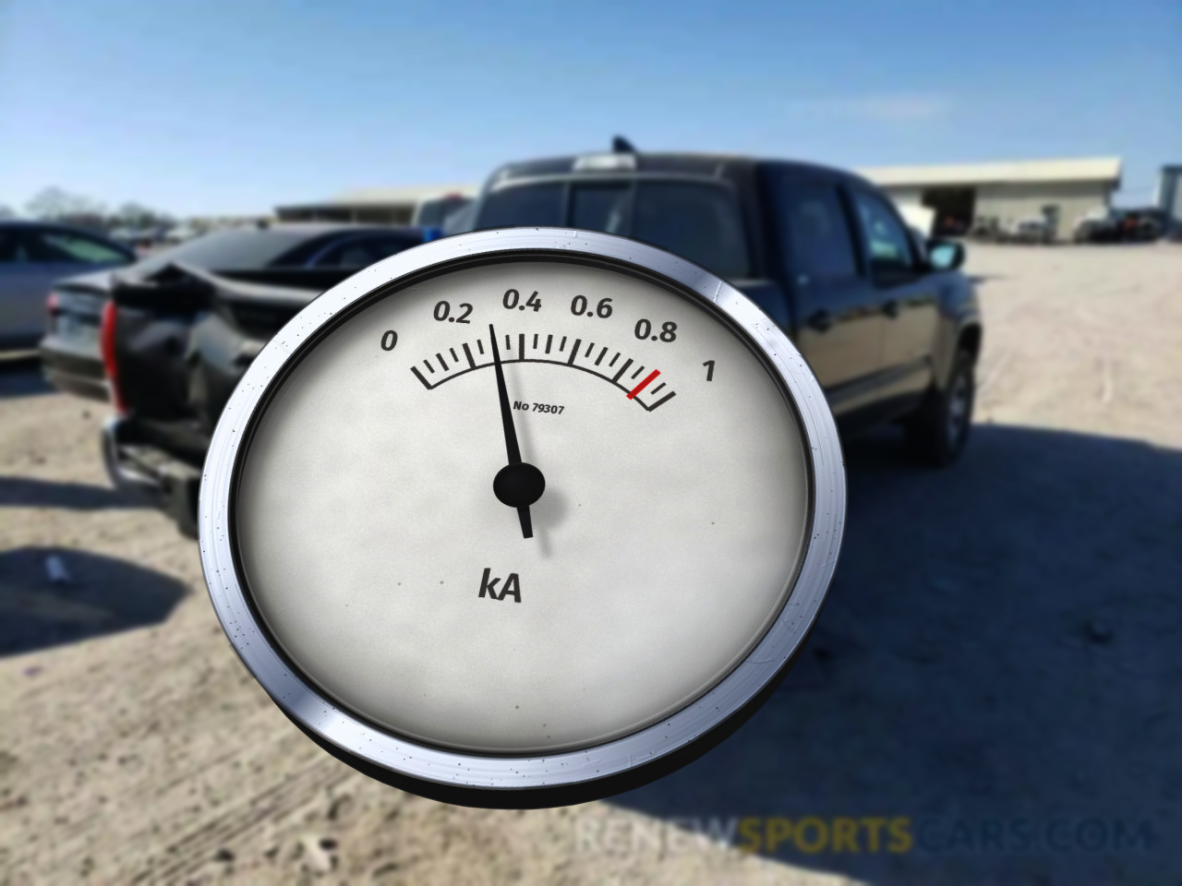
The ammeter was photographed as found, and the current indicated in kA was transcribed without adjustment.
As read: 0.3 kA
